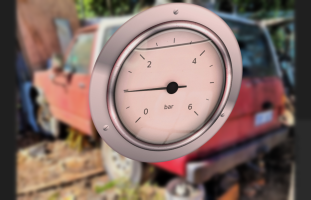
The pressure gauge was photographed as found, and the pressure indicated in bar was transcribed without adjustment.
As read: 1 bar
